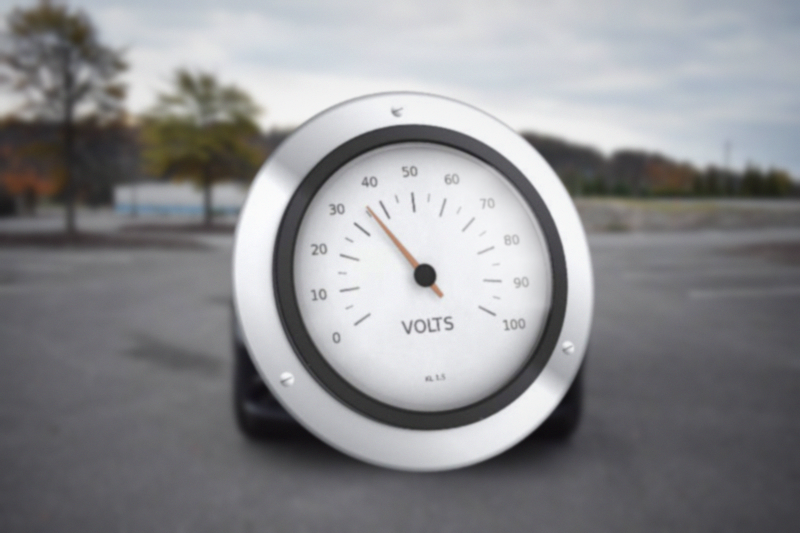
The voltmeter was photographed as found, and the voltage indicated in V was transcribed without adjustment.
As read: 35 V
